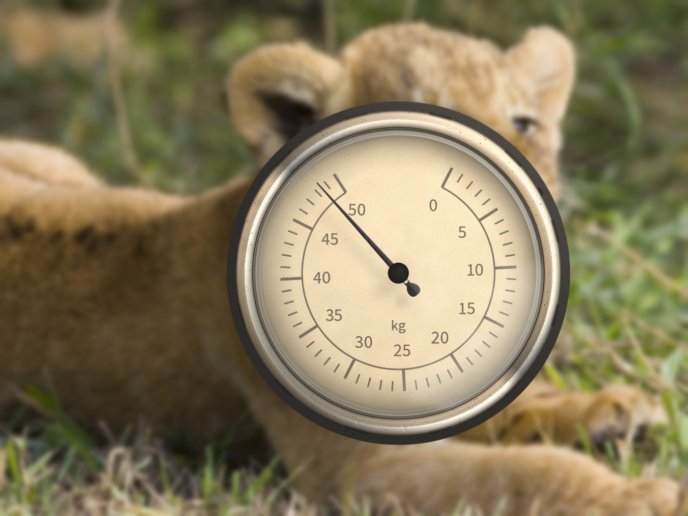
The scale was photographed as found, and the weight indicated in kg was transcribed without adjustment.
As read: 48.5 kg
